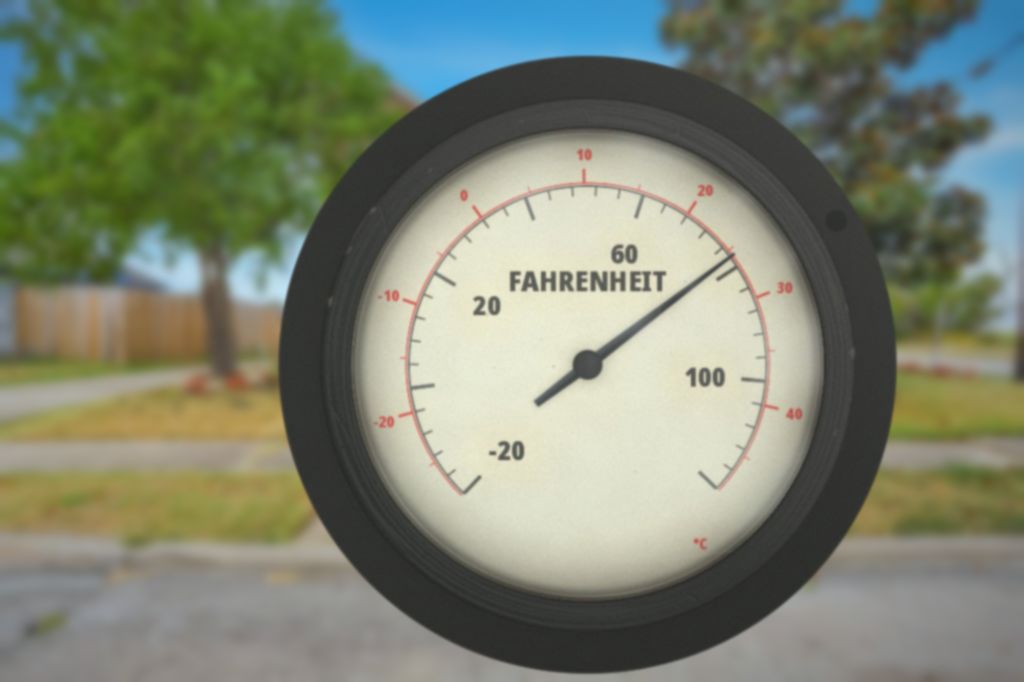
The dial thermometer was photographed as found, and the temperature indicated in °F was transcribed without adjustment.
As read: 78 °F
